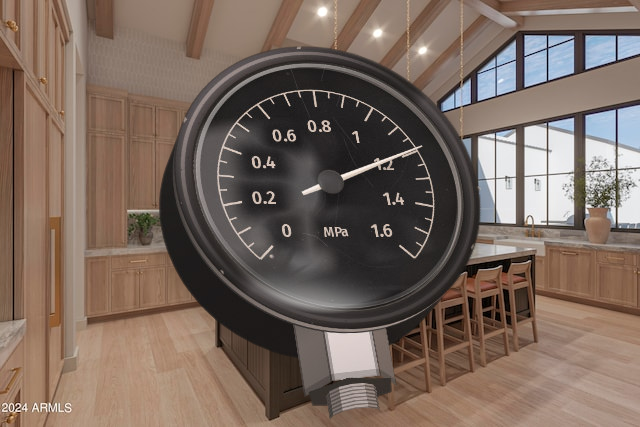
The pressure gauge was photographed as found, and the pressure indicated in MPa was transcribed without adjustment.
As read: 1.2 MPa
